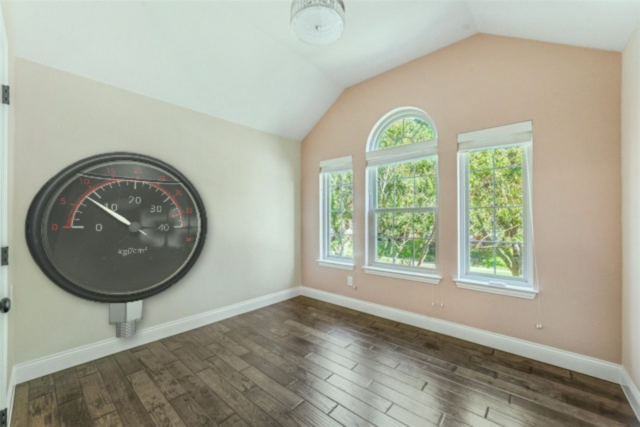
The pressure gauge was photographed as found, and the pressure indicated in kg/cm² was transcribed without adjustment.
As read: 8 kg/cm²
